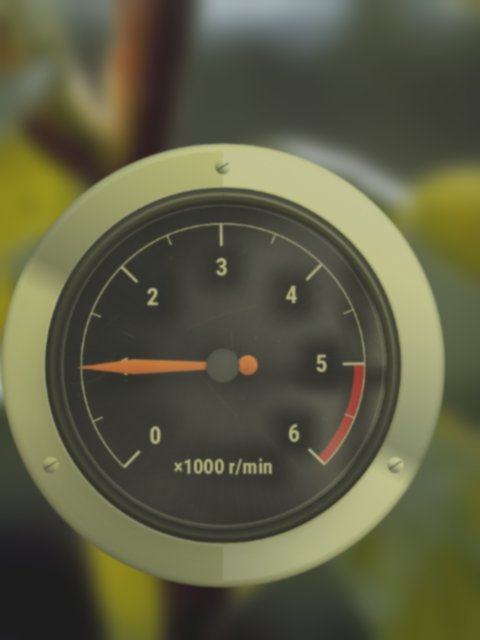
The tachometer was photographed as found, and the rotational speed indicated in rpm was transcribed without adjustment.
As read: 1000 rpm
